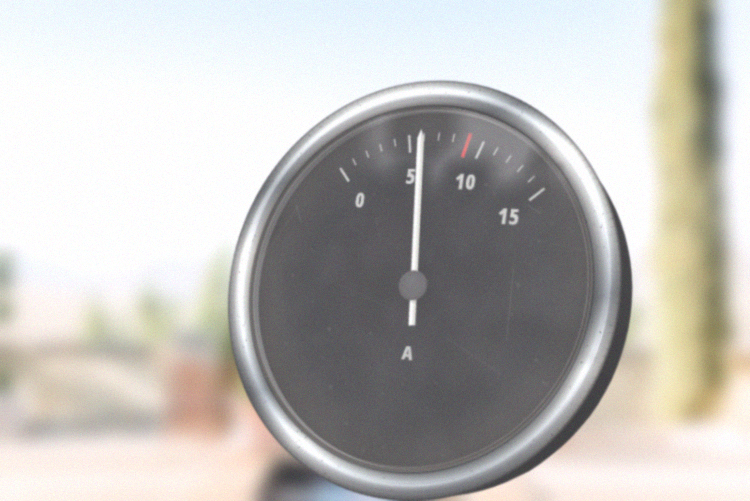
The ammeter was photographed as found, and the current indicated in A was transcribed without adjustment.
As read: 6 A
